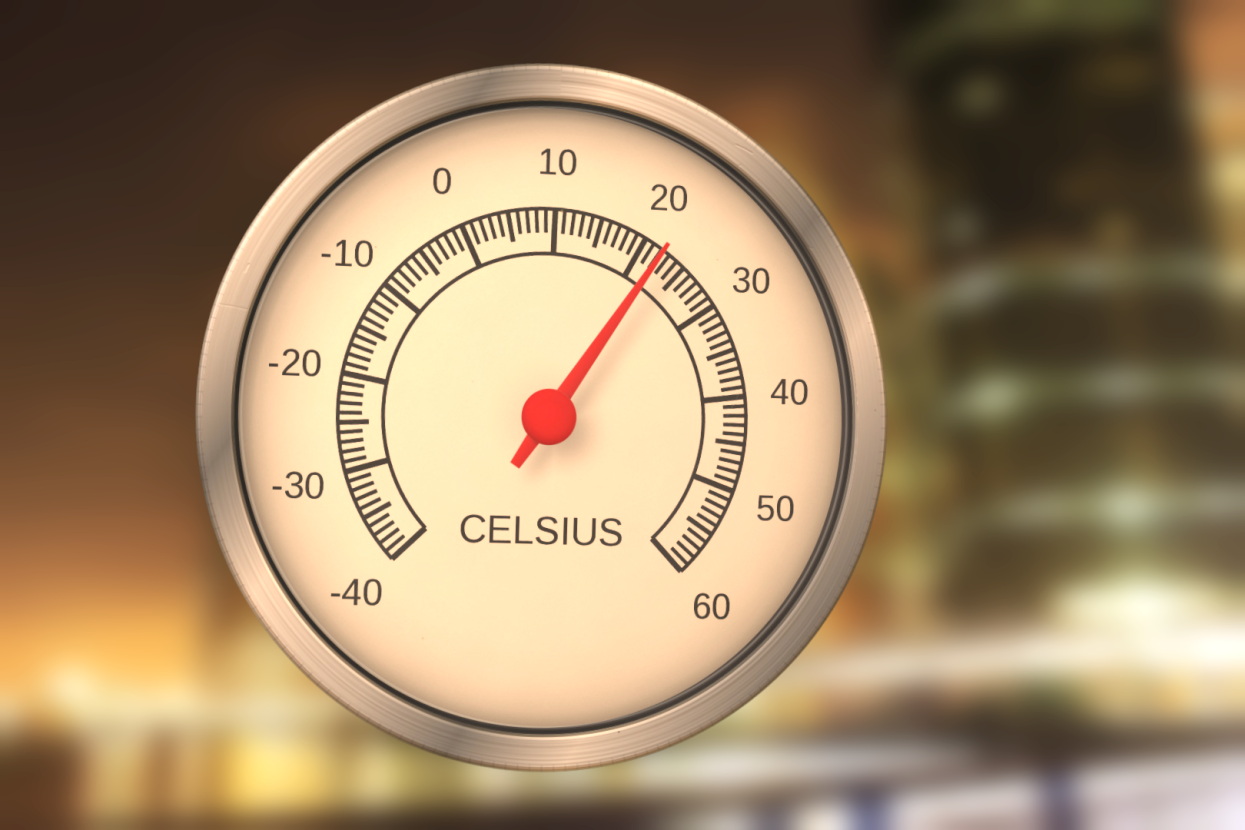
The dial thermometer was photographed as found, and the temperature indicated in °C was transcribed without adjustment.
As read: 22 °C
